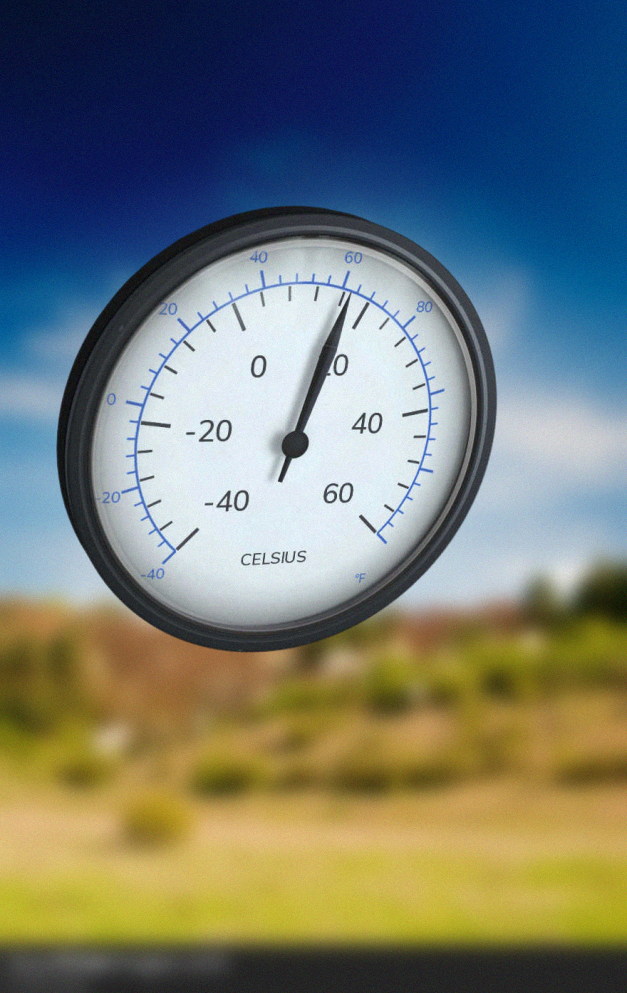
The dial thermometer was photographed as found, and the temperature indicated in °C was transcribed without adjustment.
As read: 16 °C
